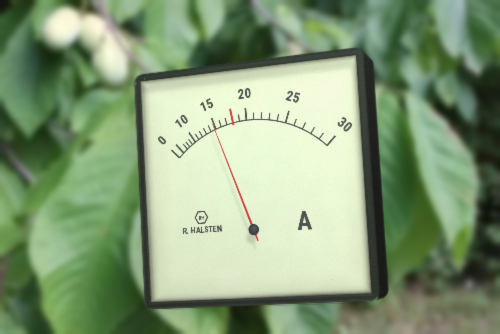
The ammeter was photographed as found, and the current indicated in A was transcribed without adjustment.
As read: 15 A
